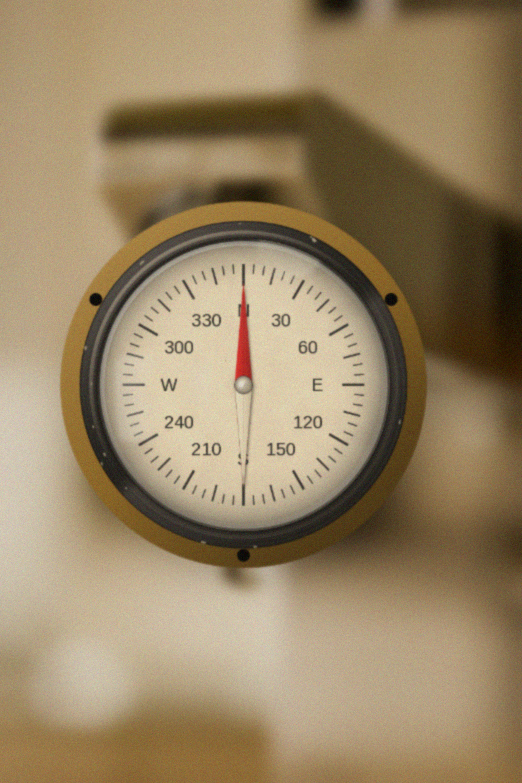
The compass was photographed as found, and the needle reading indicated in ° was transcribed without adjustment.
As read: 0 °
